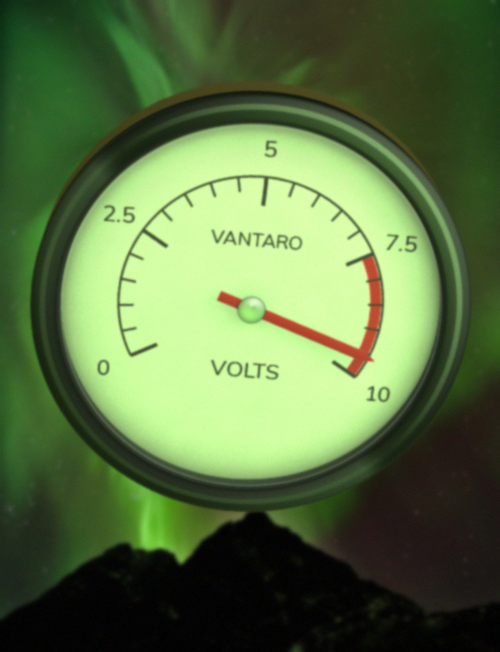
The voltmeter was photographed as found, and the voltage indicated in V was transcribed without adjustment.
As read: 9.5 V
